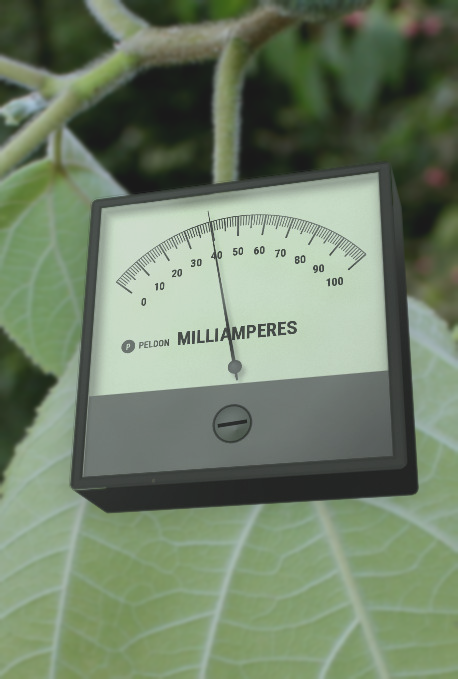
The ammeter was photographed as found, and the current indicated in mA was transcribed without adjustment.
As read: 40 mA
